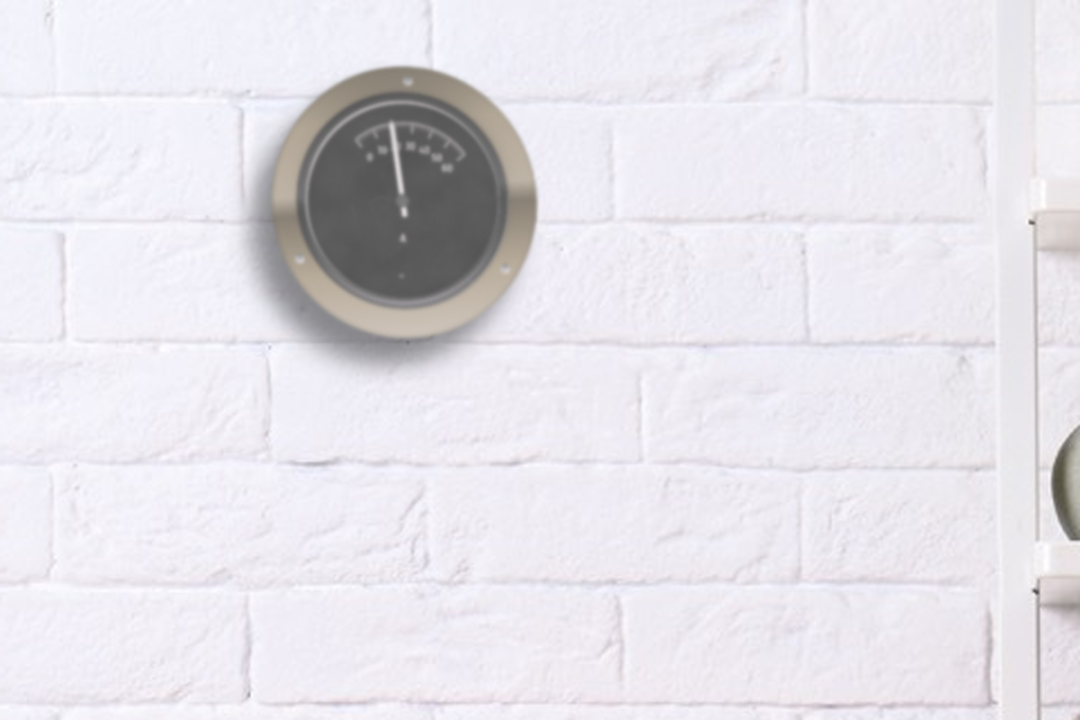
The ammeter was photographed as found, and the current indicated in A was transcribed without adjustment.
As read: 20 A
